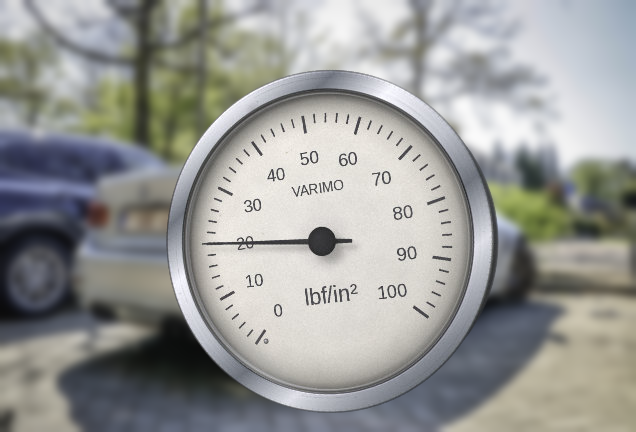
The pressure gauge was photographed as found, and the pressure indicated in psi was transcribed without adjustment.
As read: 20 psi
